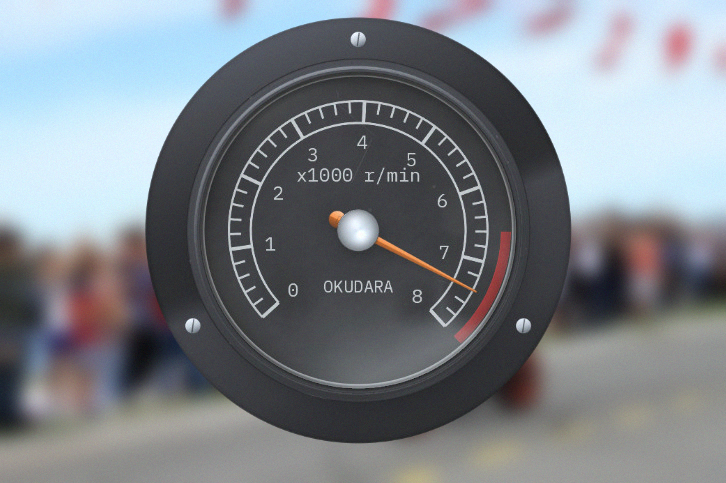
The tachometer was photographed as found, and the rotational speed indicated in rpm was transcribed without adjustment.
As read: 7400 rpm
